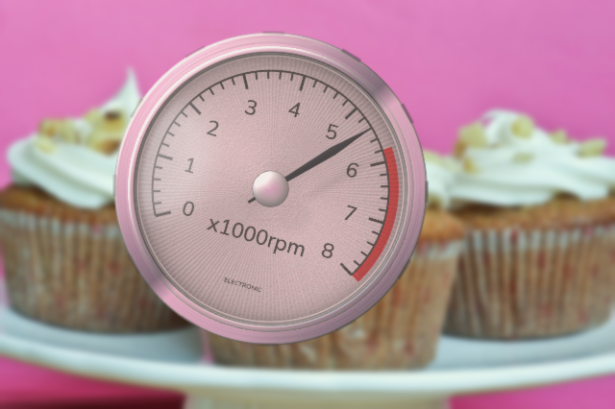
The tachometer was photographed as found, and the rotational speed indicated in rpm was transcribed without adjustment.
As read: 5400 rpm
